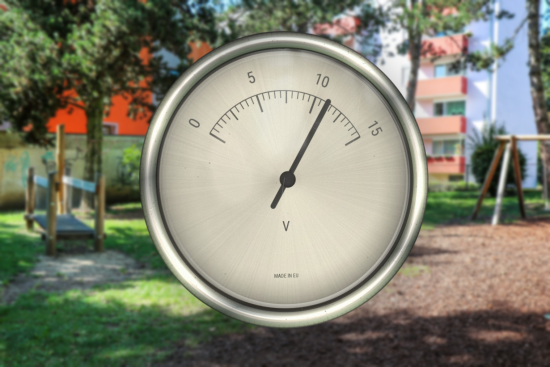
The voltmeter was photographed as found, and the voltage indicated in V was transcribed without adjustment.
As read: 11 V
